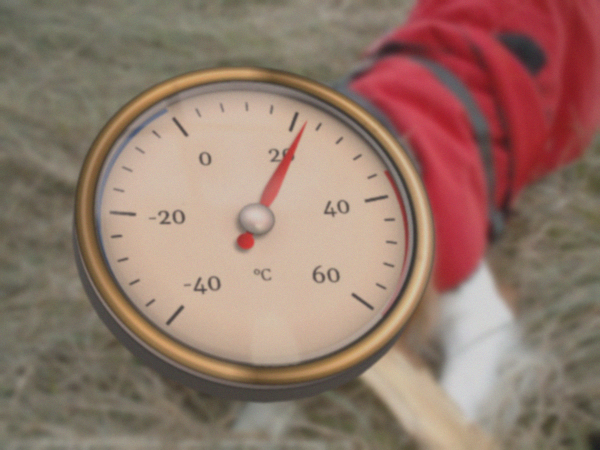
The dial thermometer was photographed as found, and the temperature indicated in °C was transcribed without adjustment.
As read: 22 °C
